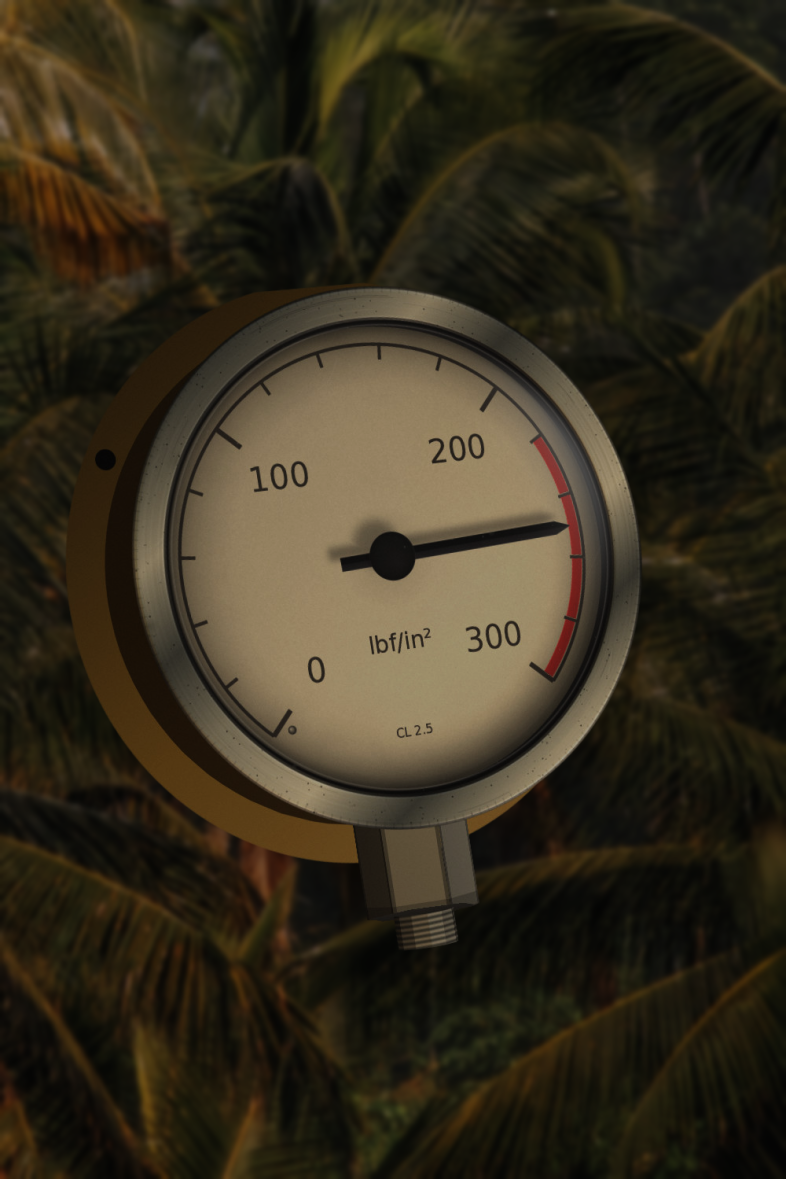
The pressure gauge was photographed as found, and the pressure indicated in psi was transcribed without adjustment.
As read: 250 psi
